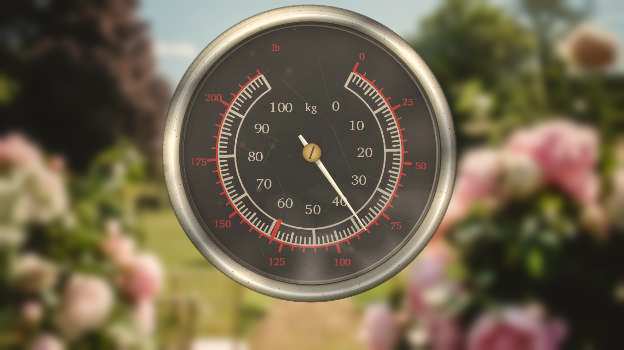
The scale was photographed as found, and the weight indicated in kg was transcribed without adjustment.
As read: 39 kg
